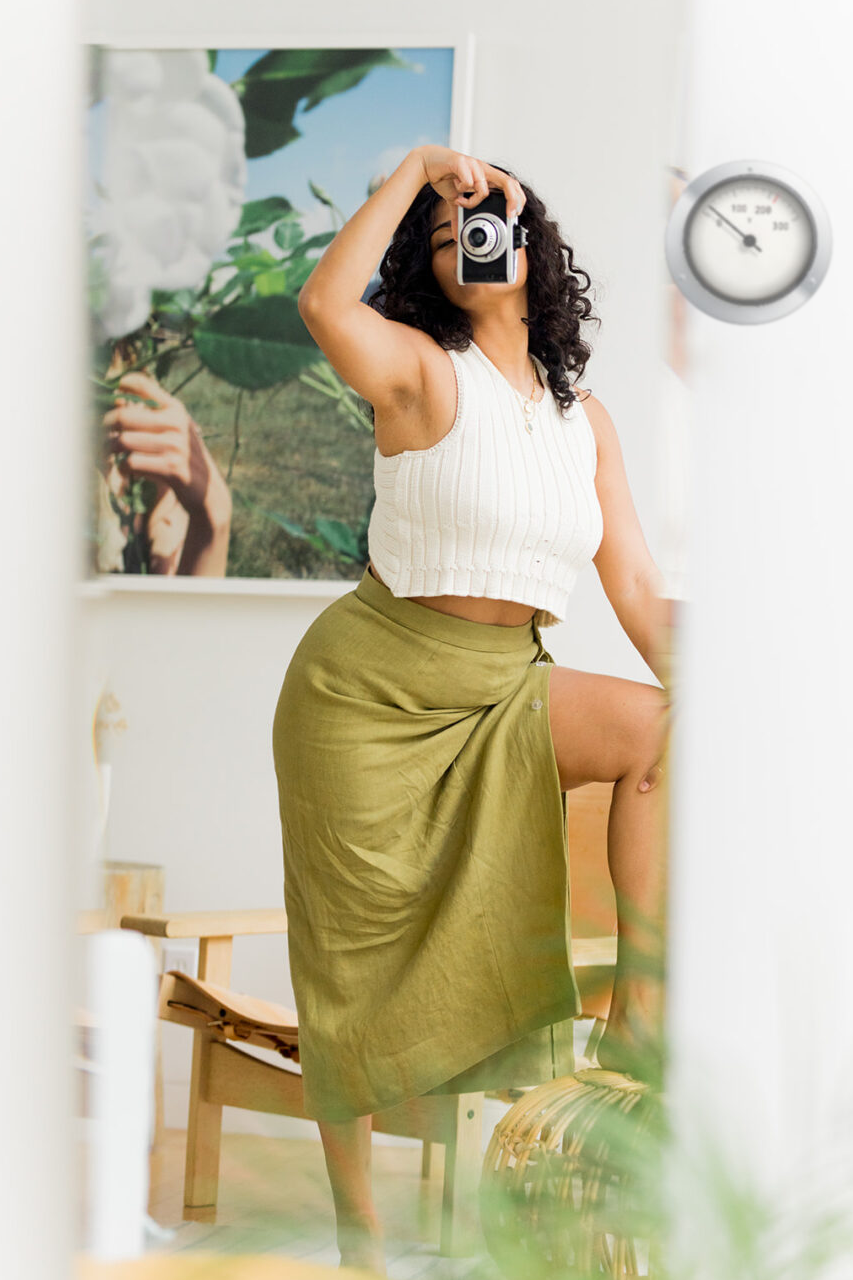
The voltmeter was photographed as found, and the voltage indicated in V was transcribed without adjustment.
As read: 20 V
